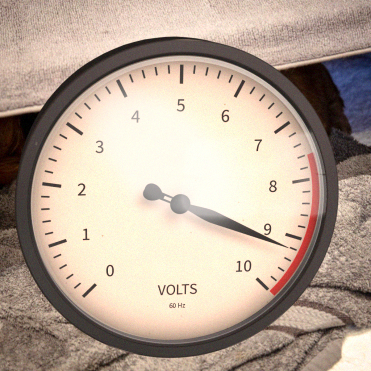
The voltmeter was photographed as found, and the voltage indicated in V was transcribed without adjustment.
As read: 9.2 V
